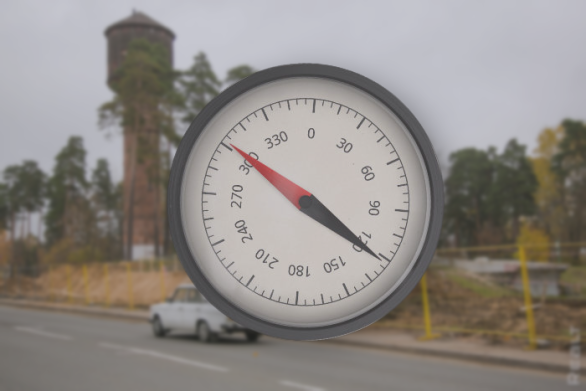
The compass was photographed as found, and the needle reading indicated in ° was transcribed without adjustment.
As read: 302.5 °
